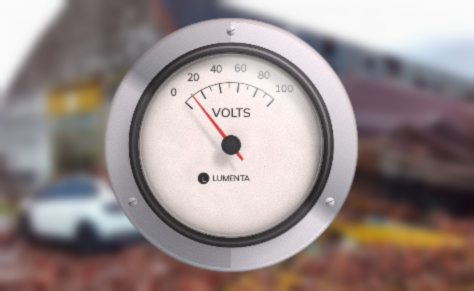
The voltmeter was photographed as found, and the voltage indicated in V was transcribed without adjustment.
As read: 10 V
